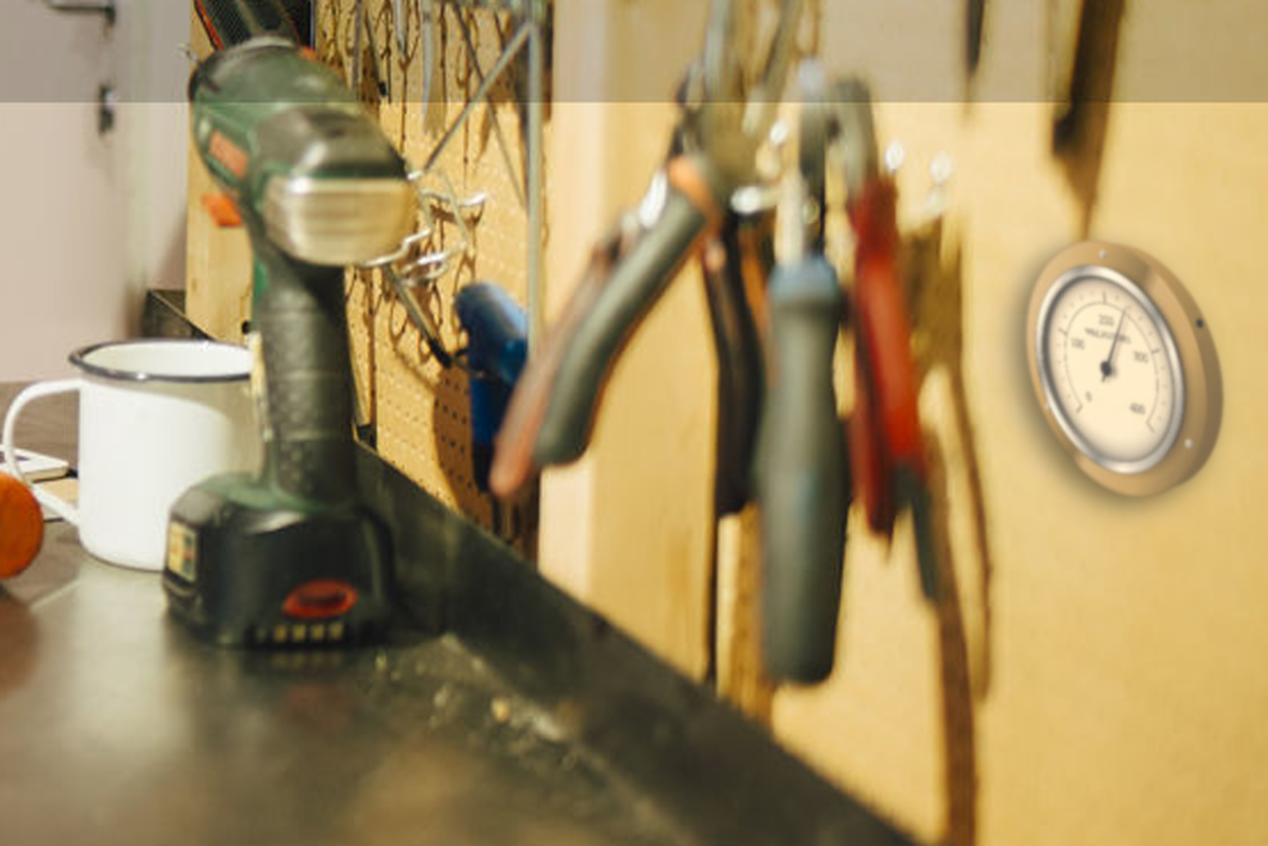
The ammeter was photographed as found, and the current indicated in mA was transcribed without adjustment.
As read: 240 mA
